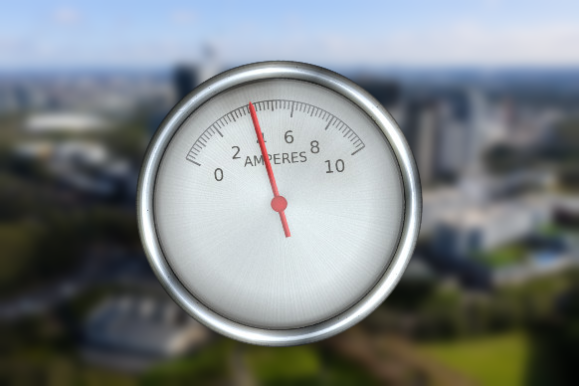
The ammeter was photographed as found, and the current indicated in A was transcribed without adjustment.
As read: 4 A
